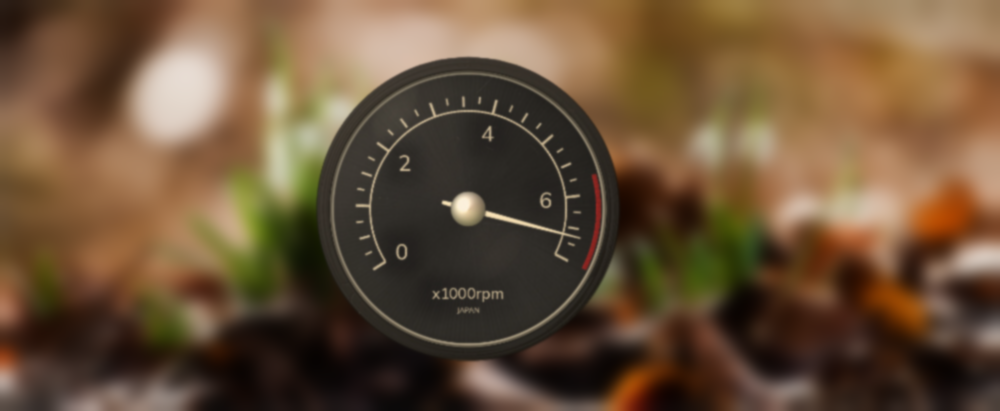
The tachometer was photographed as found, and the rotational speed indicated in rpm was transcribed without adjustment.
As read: 6625 rpm
